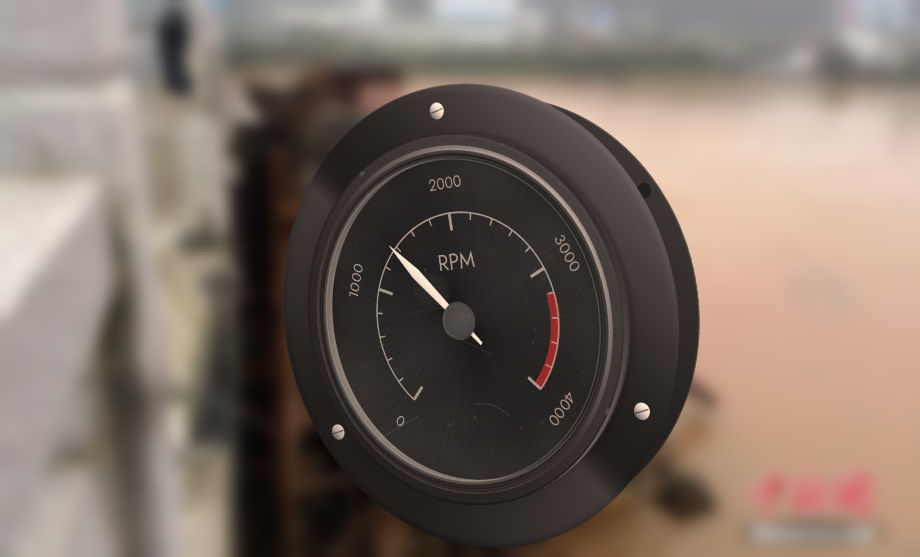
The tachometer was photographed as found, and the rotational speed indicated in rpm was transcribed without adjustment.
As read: 1400 rpm
